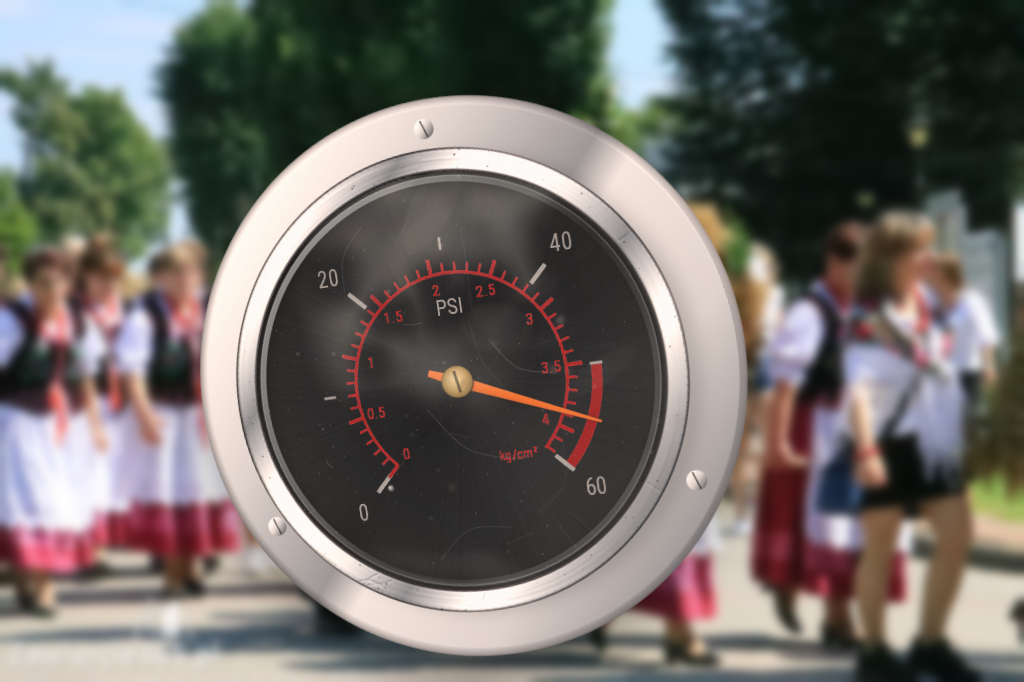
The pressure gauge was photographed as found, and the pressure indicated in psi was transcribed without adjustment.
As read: 55 psi
